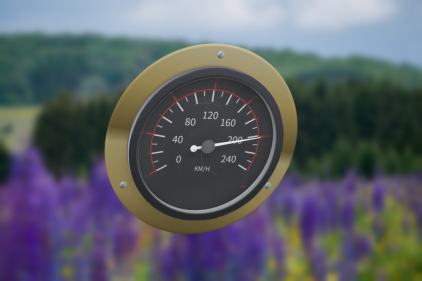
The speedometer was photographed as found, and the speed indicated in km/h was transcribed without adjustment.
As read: 200 km/h
